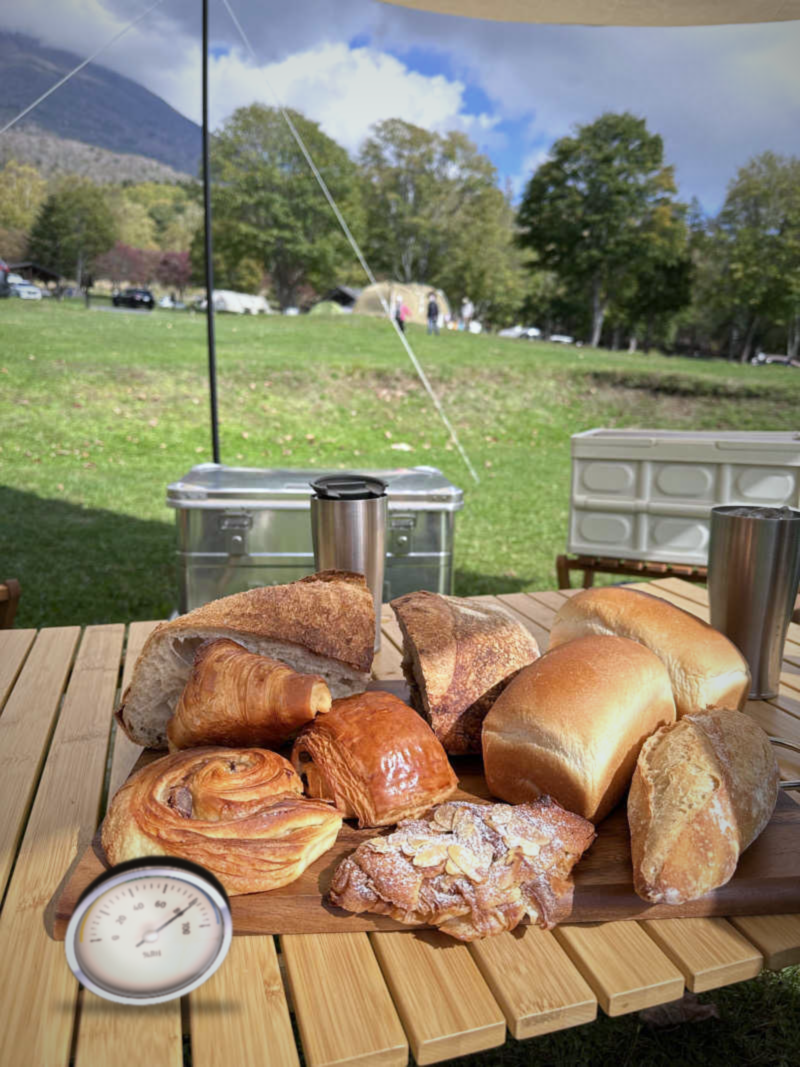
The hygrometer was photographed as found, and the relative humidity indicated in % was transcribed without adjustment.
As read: 80 %
